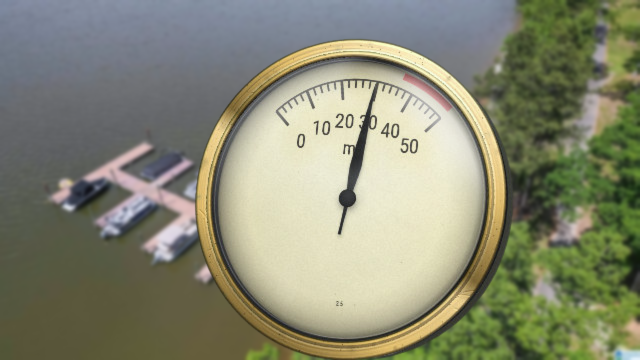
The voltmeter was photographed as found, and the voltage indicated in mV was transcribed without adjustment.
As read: 30 mV
